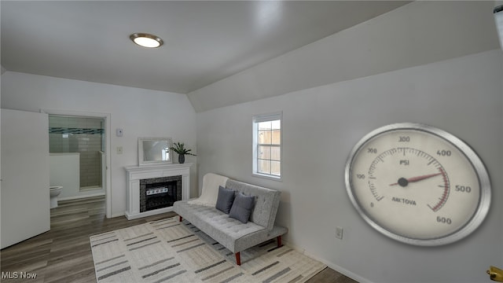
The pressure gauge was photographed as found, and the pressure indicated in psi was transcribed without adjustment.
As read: 450 psi
